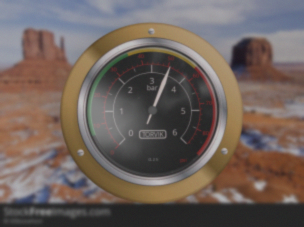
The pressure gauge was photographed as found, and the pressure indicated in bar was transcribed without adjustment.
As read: 3.5 bar
